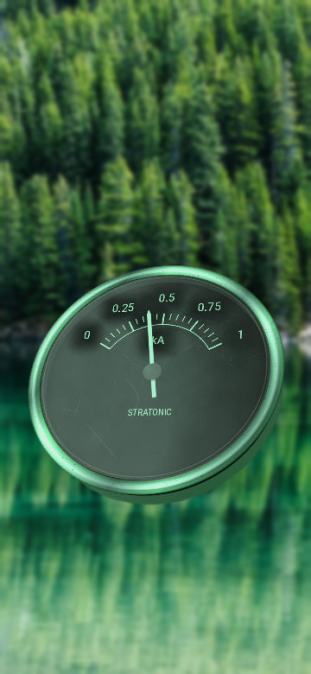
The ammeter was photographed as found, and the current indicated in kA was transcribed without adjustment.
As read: 0.4 kA
